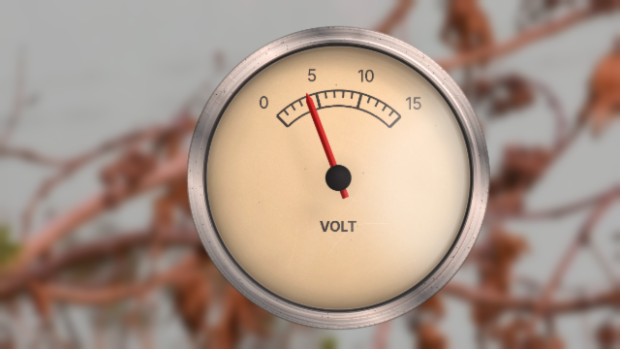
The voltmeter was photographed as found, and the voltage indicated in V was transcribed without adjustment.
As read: 4 V
